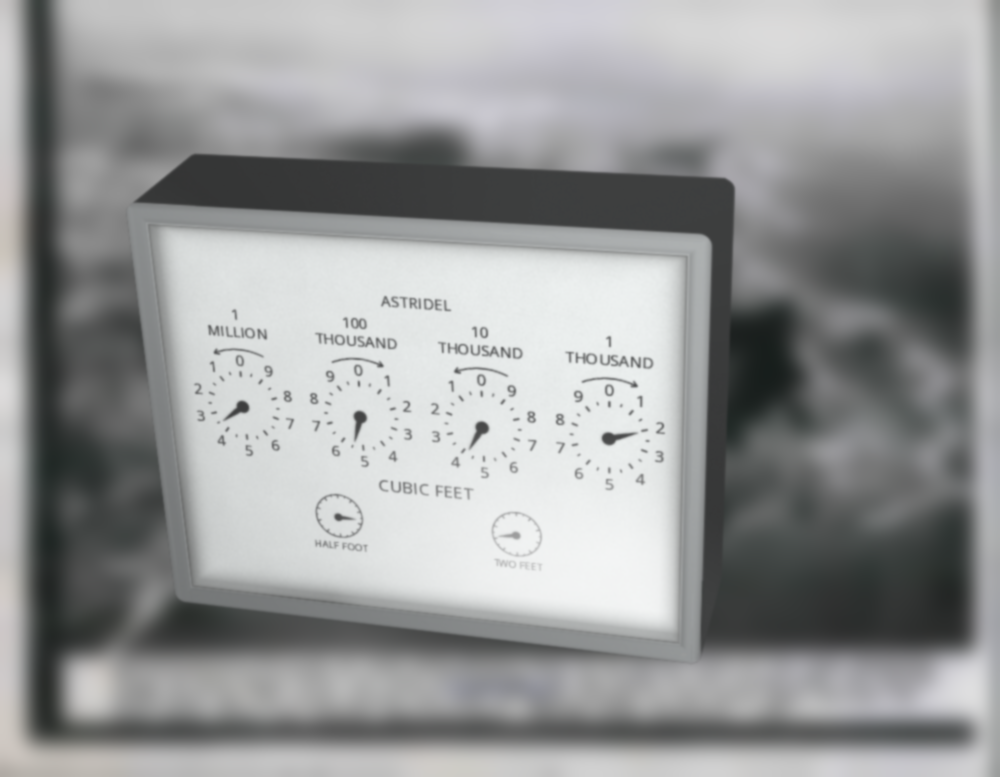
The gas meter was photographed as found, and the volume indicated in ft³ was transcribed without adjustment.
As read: 354200 ft³
